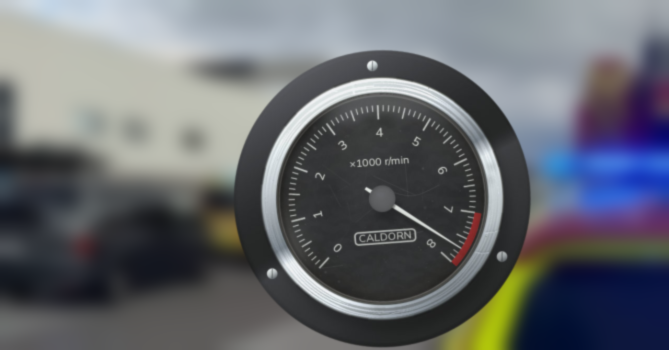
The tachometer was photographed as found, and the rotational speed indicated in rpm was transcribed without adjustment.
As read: 7700 rpm
